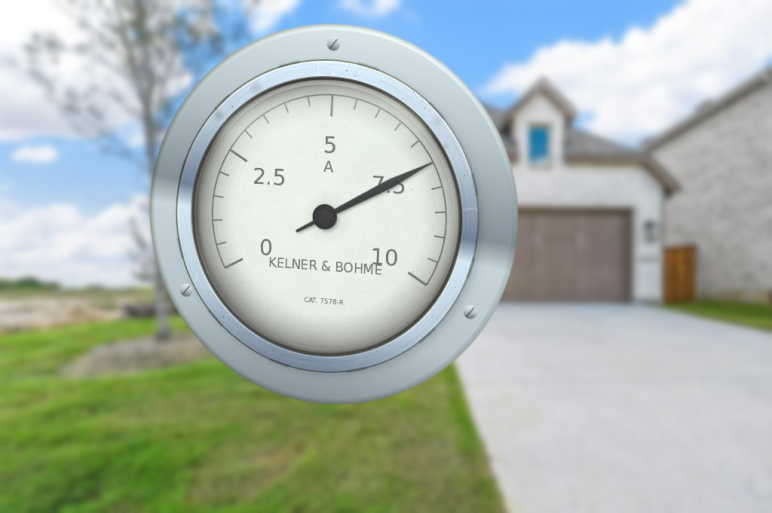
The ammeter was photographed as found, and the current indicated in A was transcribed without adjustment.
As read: 7.5 A
